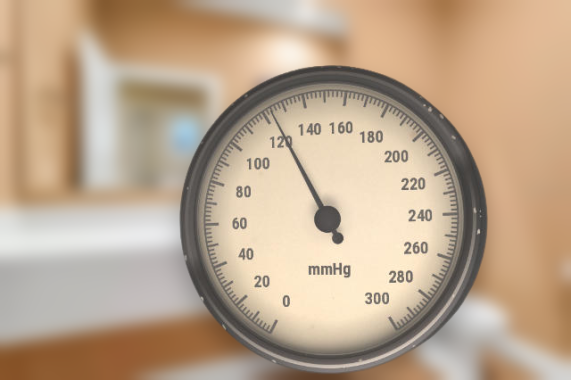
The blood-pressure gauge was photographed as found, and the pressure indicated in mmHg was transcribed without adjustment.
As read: 124 mmHg
